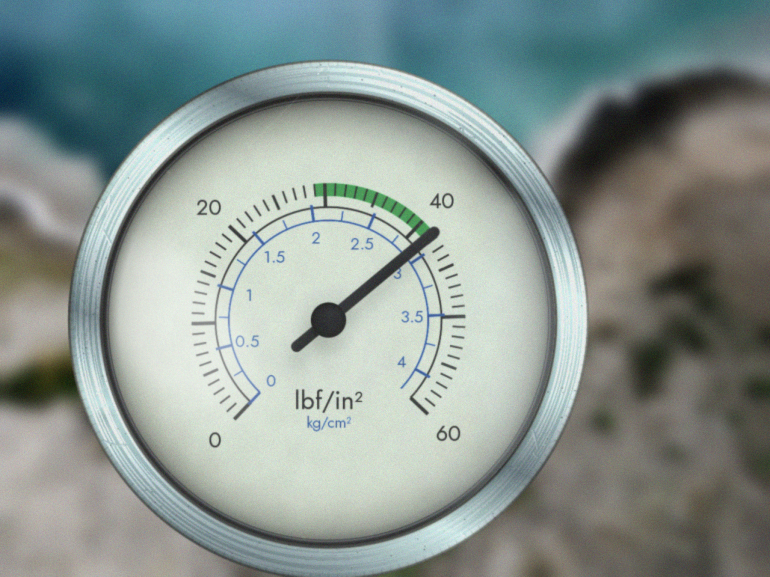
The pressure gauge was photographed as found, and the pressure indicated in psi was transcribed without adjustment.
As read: 41.5 psi
